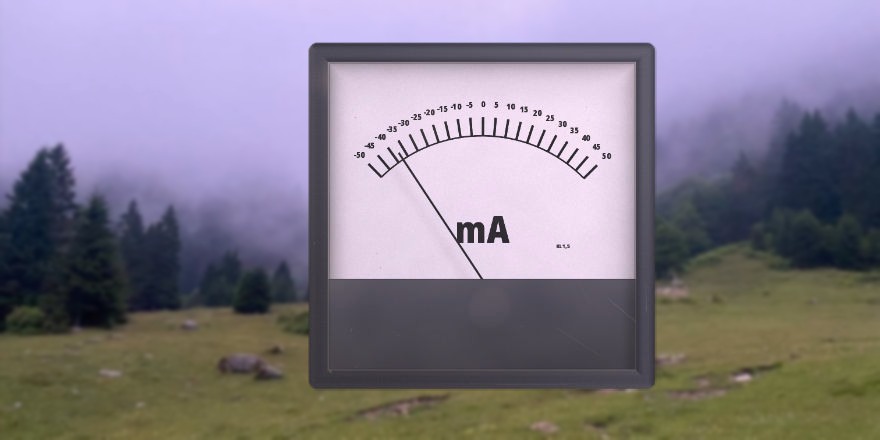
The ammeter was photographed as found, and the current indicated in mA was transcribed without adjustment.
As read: -37.5 mA
